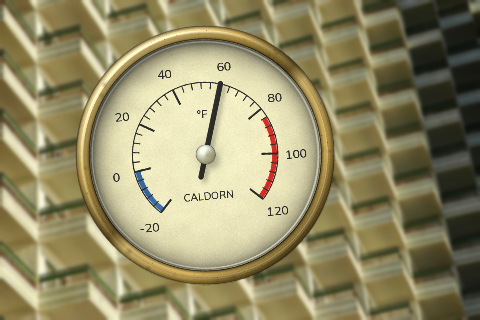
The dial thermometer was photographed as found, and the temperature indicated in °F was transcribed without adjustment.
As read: 60 °F
